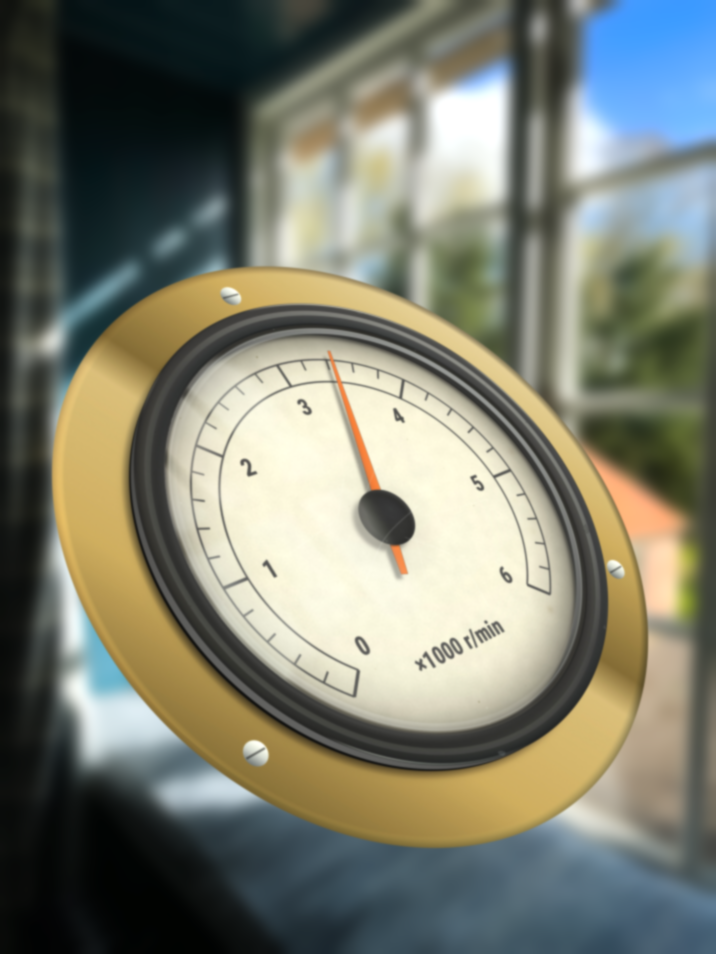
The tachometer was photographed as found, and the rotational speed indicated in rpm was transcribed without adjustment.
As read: 3400 rpm
